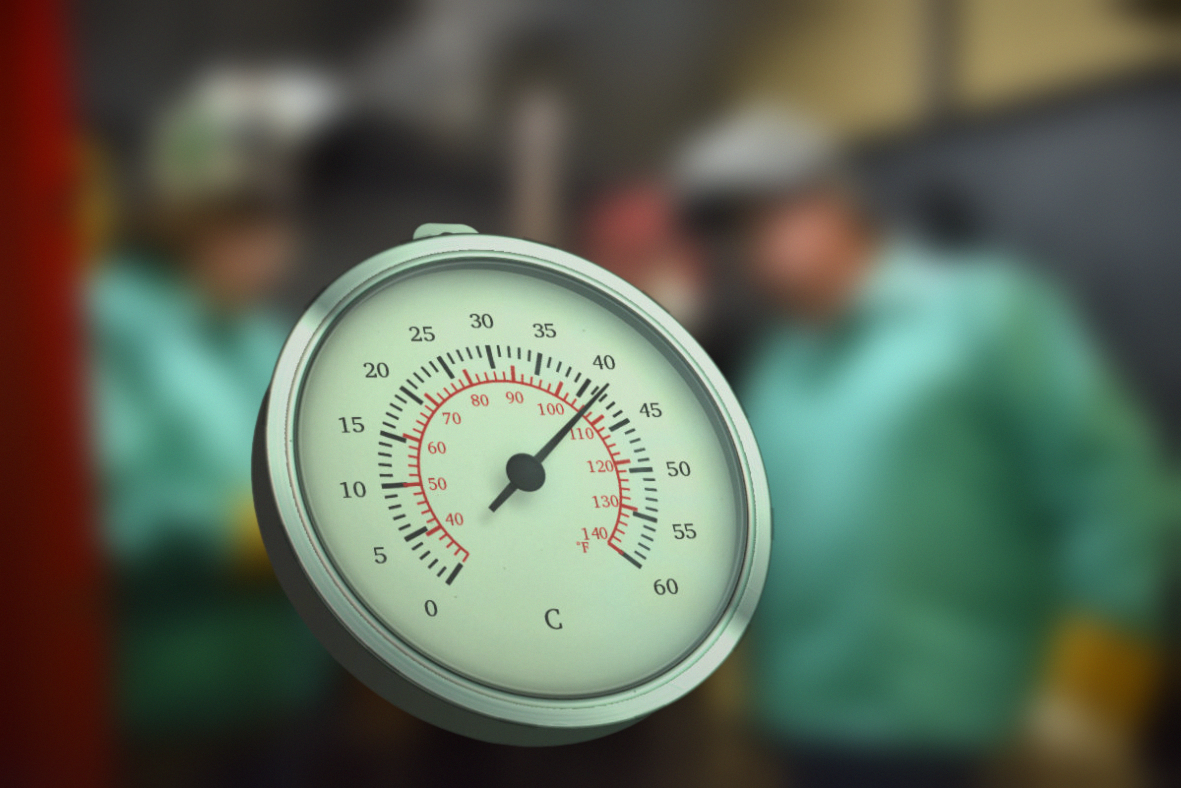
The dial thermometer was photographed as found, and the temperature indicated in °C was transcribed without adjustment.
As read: 41.5 °C
